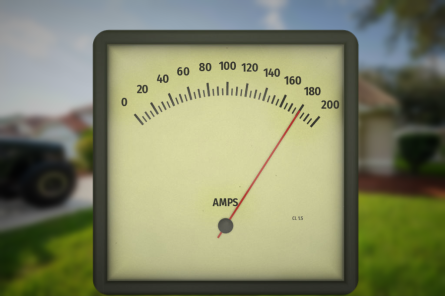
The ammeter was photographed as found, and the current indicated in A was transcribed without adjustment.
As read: 180 A
